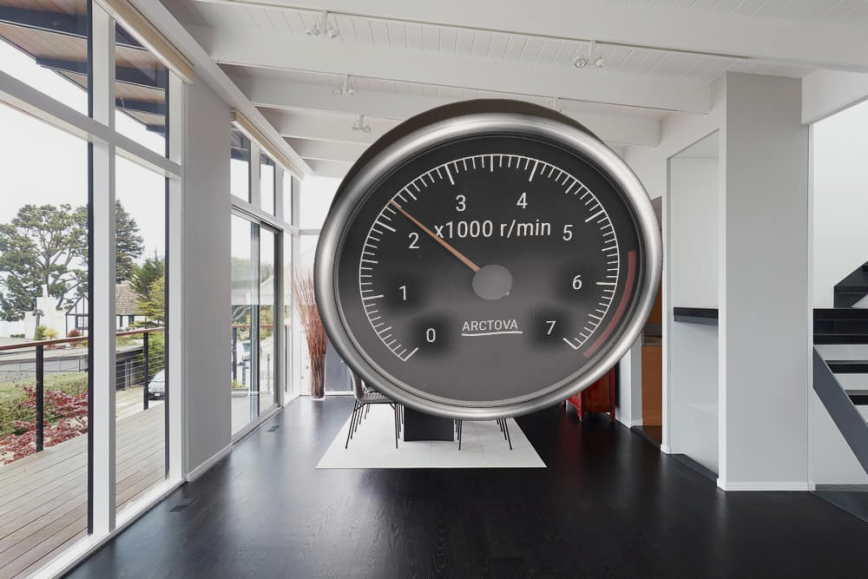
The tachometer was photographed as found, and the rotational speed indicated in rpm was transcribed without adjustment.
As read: 2300 rpm
